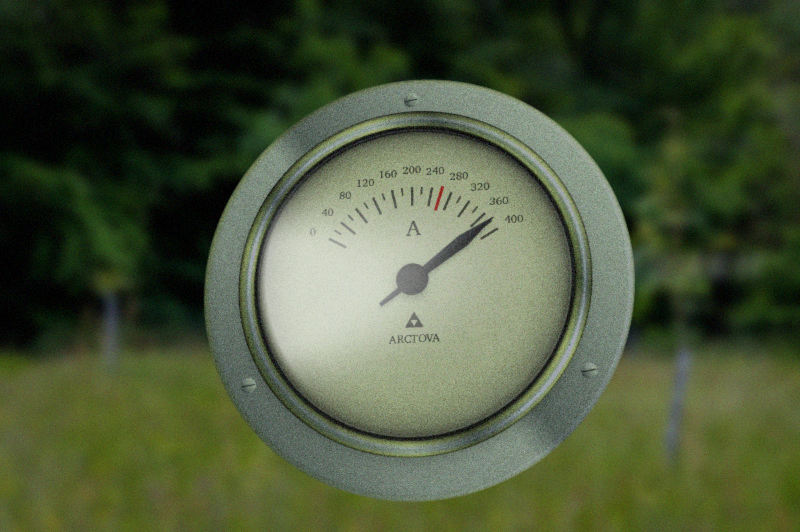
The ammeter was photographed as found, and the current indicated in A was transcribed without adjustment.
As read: 380 A
